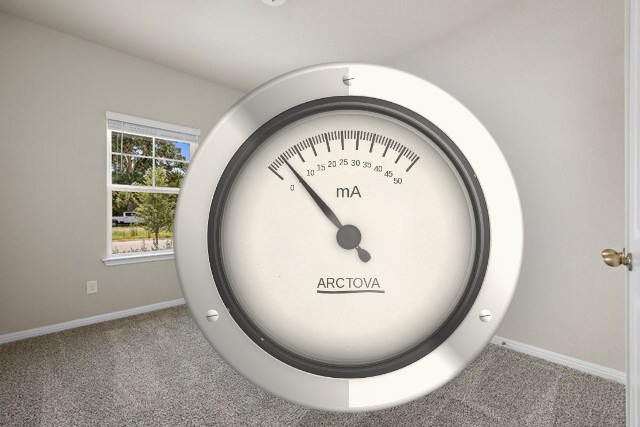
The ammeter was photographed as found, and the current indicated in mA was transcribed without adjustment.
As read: 5 mA
